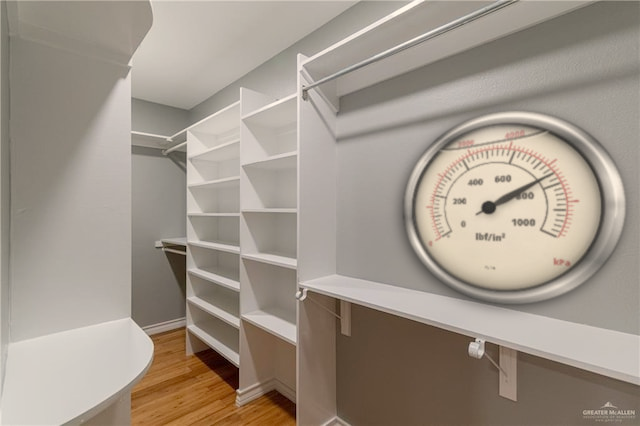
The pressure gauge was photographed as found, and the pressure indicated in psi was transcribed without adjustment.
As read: 760 psi
